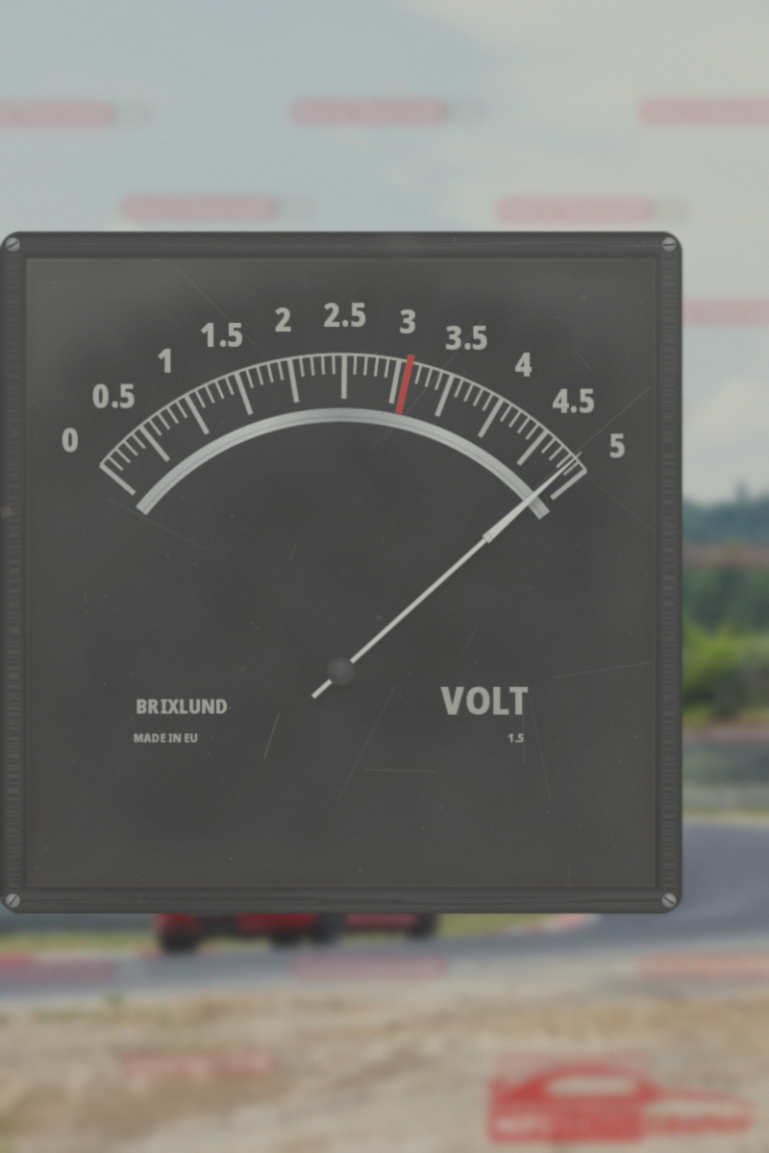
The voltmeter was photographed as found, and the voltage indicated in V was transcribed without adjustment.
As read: 4.85 V
